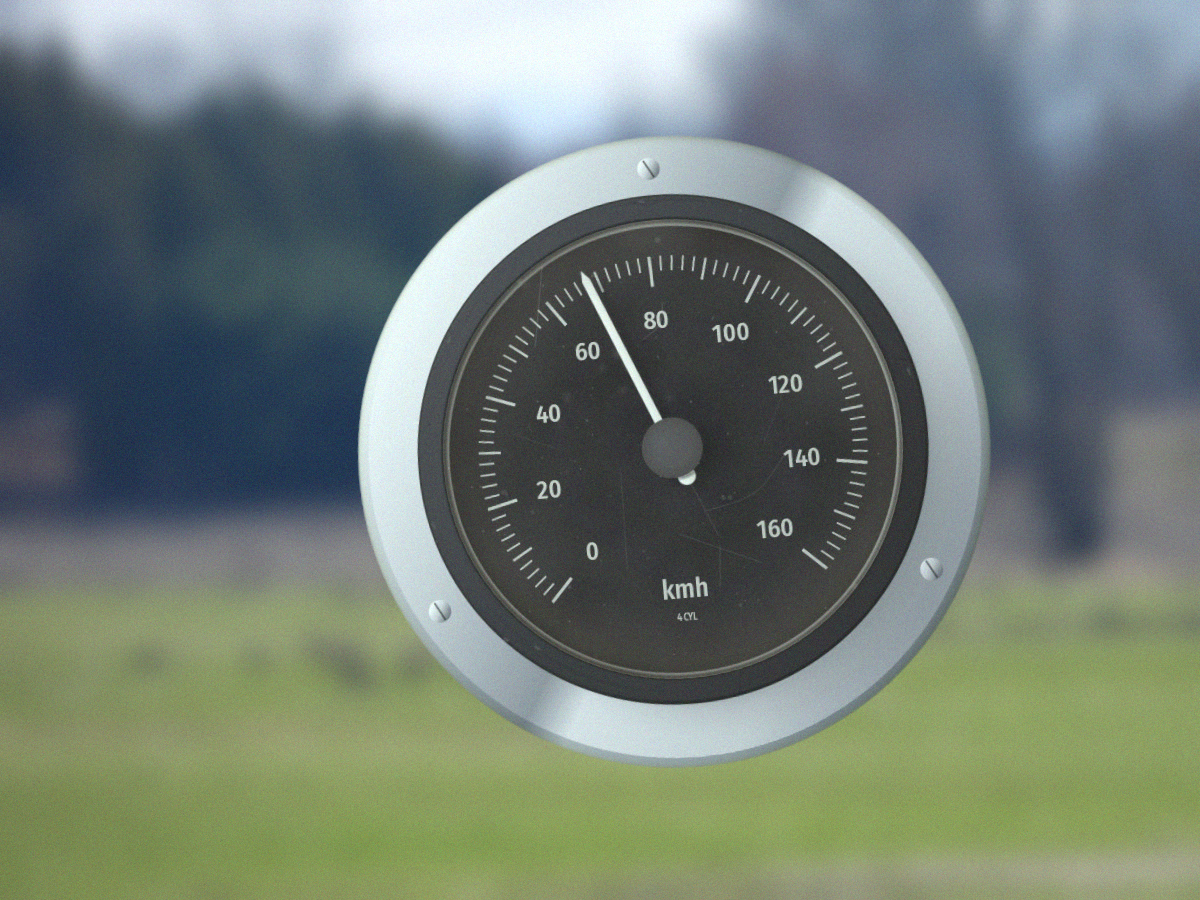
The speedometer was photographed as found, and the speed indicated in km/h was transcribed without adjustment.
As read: 68 km/h
